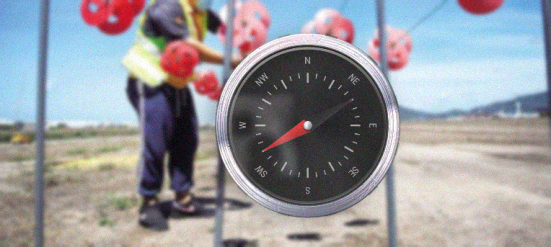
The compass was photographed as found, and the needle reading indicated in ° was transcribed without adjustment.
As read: 240 °
